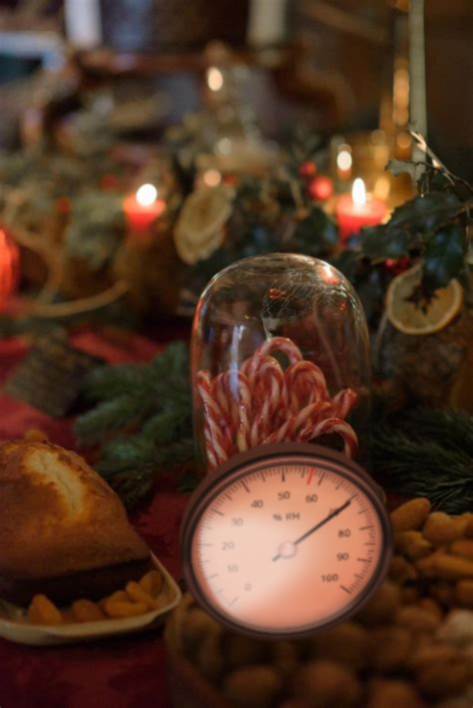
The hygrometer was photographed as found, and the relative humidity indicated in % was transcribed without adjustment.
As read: 70 %
